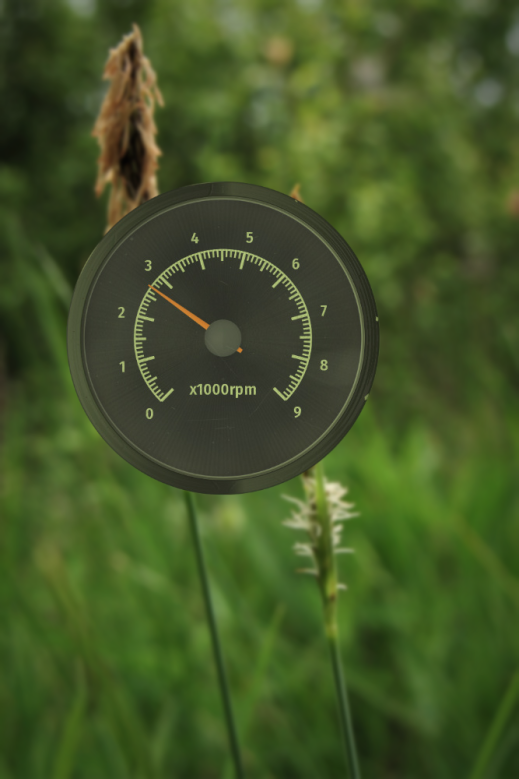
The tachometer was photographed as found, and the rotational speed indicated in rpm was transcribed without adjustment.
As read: 2700 rpm
